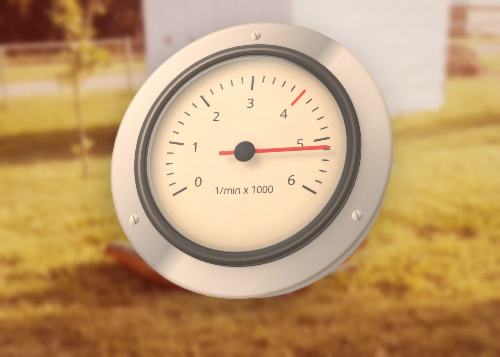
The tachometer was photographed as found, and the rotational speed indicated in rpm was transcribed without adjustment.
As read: 5200 rpm
